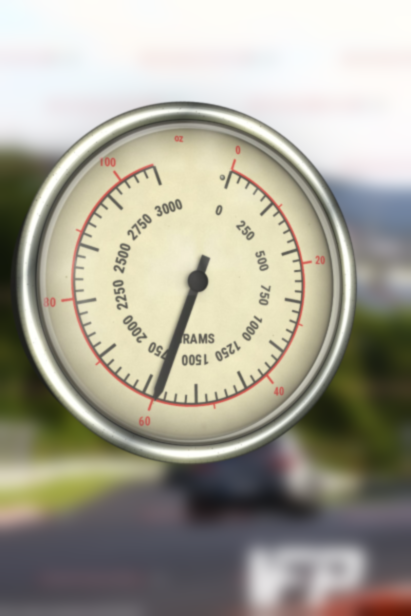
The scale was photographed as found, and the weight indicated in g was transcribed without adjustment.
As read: 1700 g
